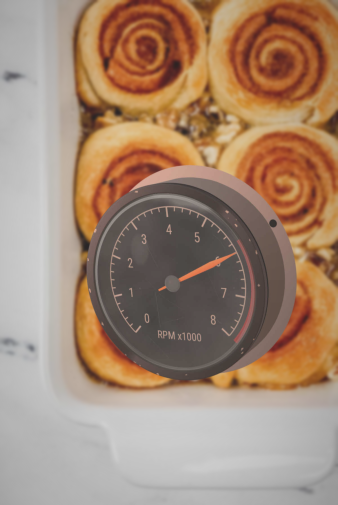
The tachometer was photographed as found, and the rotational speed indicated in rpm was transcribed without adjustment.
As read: 6000 rpm
